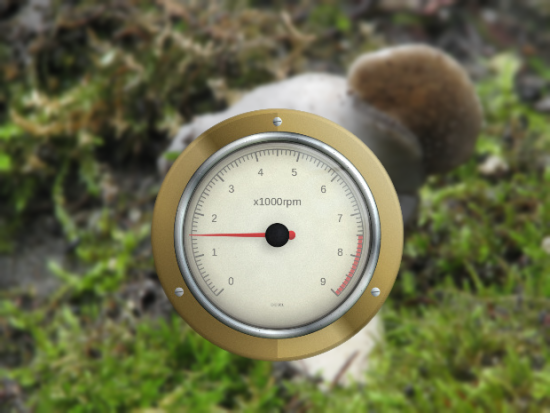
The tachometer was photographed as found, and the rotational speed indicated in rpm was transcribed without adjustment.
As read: 1500 rpm
